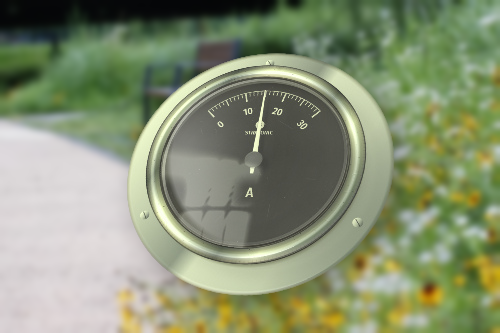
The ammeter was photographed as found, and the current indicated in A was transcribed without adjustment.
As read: 15 A
